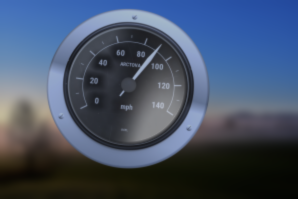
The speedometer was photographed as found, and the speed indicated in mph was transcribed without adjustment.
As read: 90 mph
